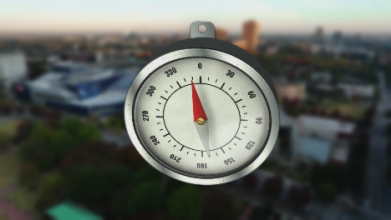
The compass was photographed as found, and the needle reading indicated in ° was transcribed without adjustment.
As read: 350 °
